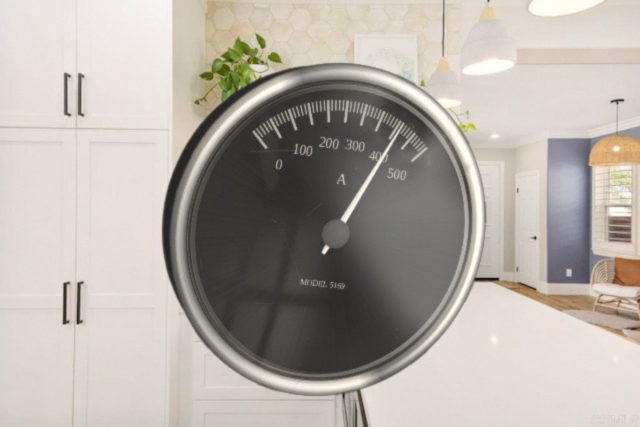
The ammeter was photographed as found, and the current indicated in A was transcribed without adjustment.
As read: 400 A
